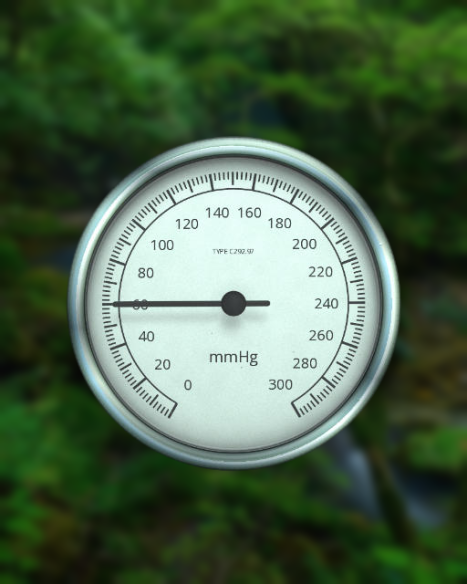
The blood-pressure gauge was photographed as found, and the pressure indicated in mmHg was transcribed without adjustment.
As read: 60 mmHg
